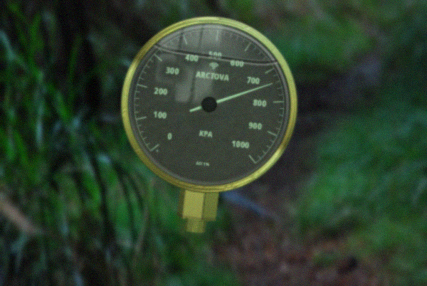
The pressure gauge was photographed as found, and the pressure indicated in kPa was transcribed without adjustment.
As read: 740 kPa
